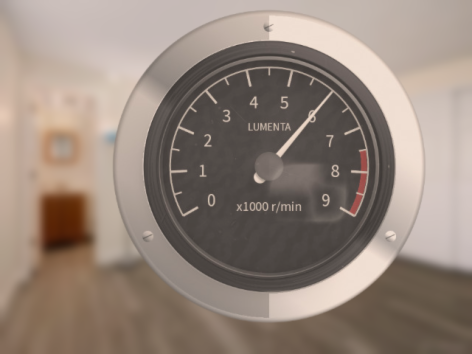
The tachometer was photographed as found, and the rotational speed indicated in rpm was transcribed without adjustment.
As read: 6000 rpm
